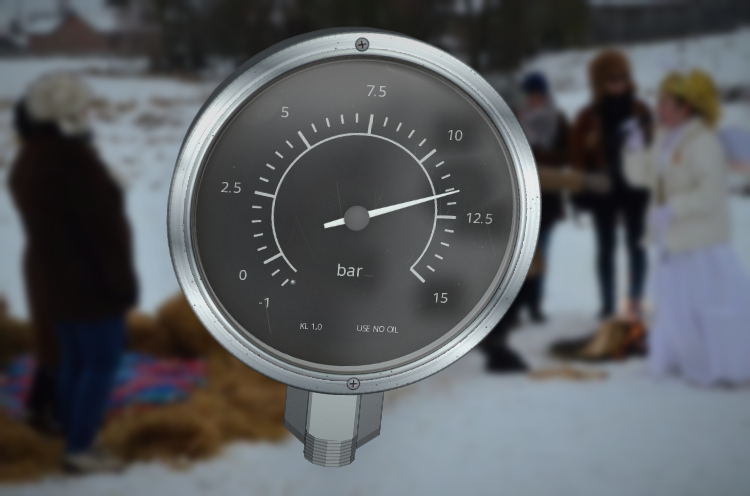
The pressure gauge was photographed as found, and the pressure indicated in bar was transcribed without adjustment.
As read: 11.5 bar
